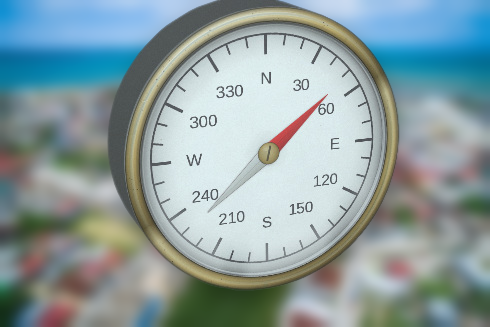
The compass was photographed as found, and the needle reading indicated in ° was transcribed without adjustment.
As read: 50 °
